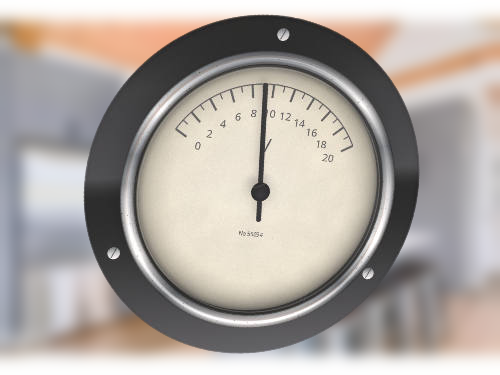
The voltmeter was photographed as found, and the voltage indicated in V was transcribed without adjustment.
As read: 9 V
